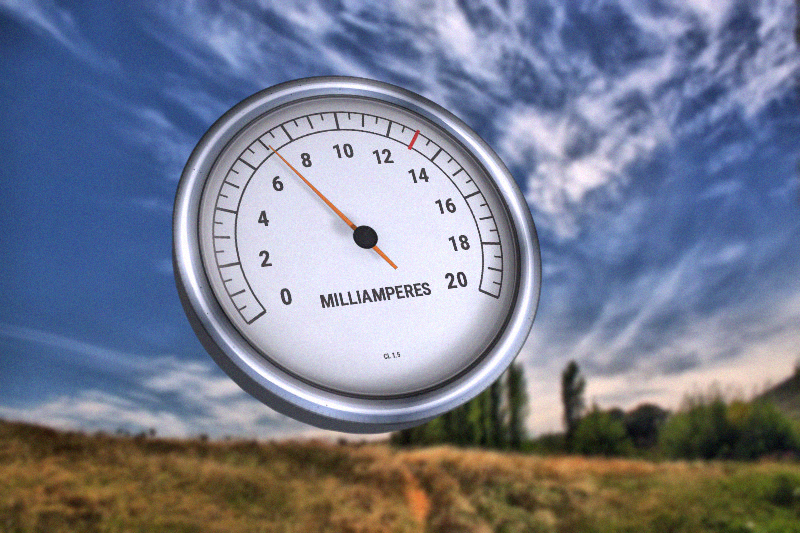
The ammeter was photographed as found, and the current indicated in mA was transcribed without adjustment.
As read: 7 mA
